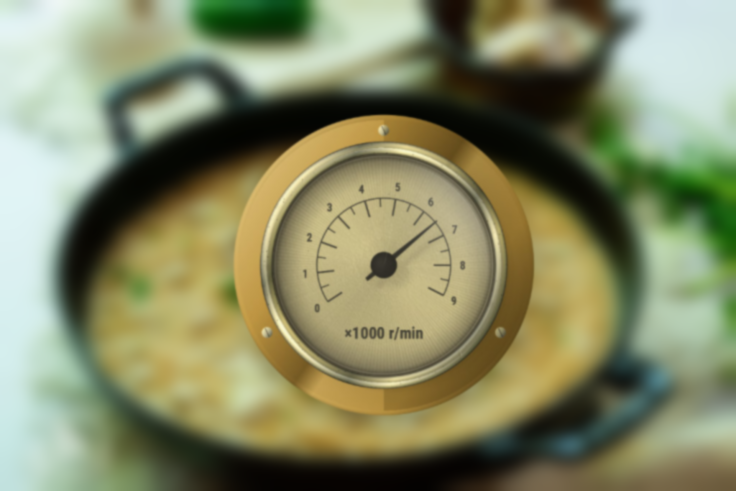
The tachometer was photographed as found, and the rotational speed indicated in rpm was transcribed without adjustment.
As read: 6500 rpm
